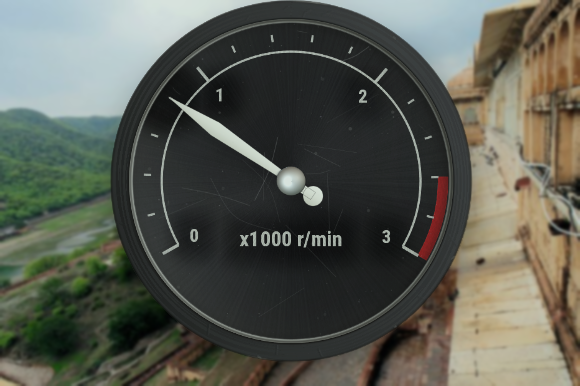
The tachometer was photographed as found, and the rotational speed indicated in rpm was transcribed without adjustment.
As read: 800 rpm
